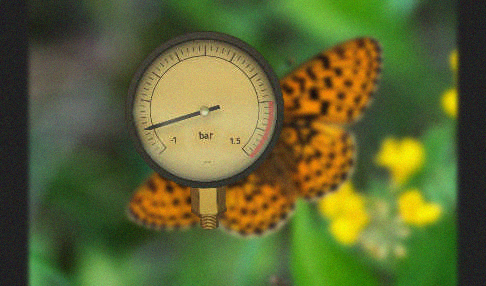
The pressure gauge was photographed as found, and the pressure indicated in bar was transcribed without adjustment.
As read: -0.75 bar
